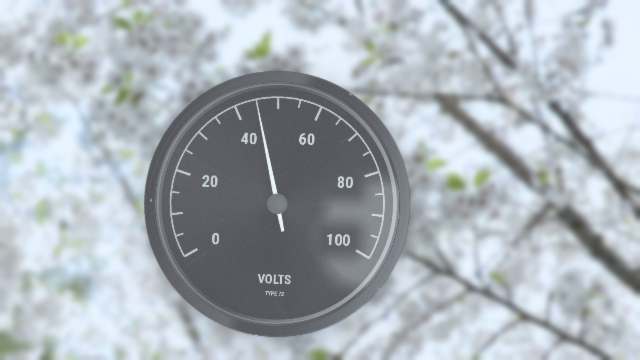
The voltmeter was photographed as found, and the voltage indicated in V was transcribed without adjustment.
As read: 45 V
